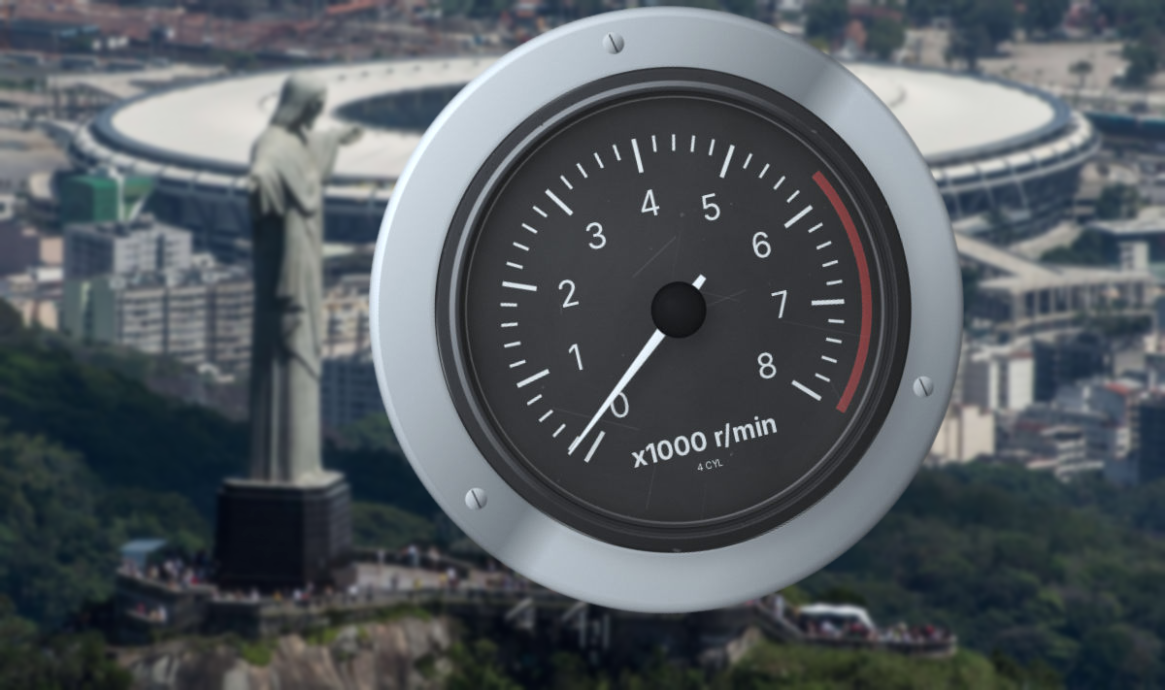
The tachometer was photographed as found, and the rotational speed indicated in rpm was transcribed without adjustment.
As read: 200 rpm
